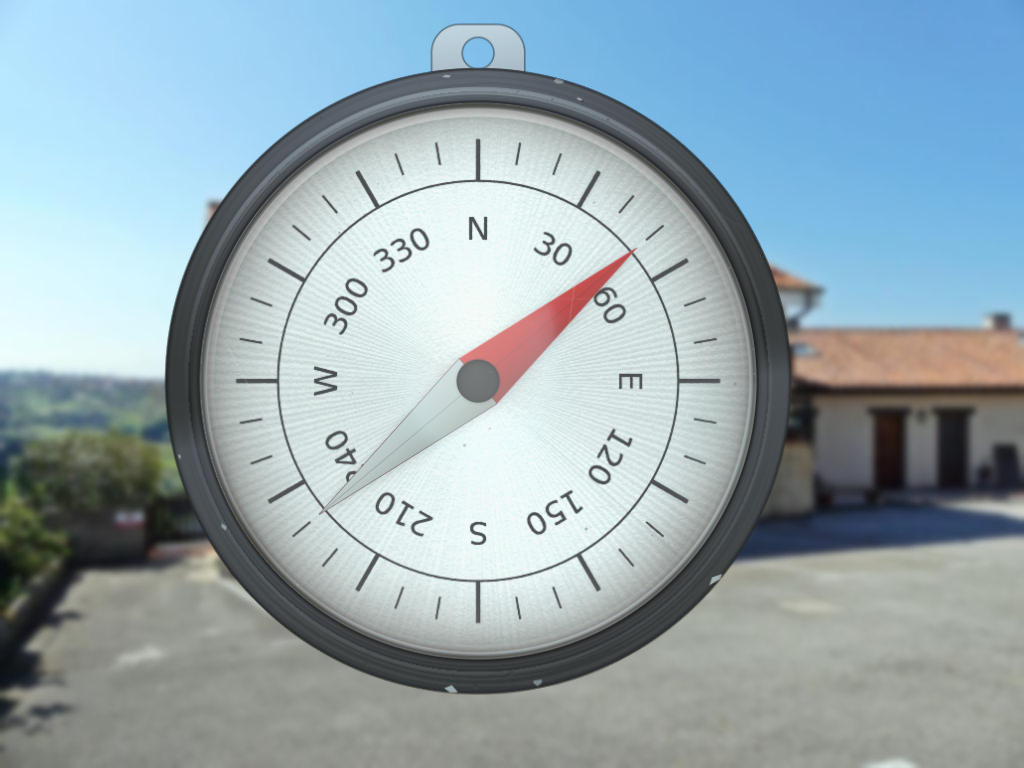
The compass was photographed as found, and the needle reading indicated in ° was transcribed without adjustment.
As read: 50 °
